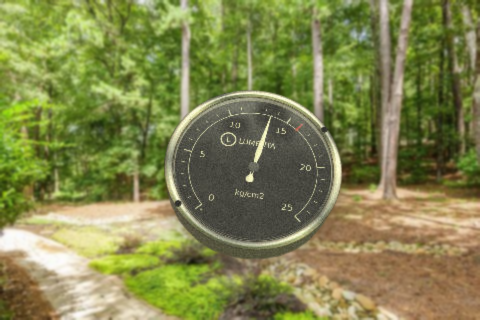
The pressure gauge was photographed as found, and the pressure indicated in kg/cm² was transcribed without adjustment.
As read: 13.5 kg/cm²
